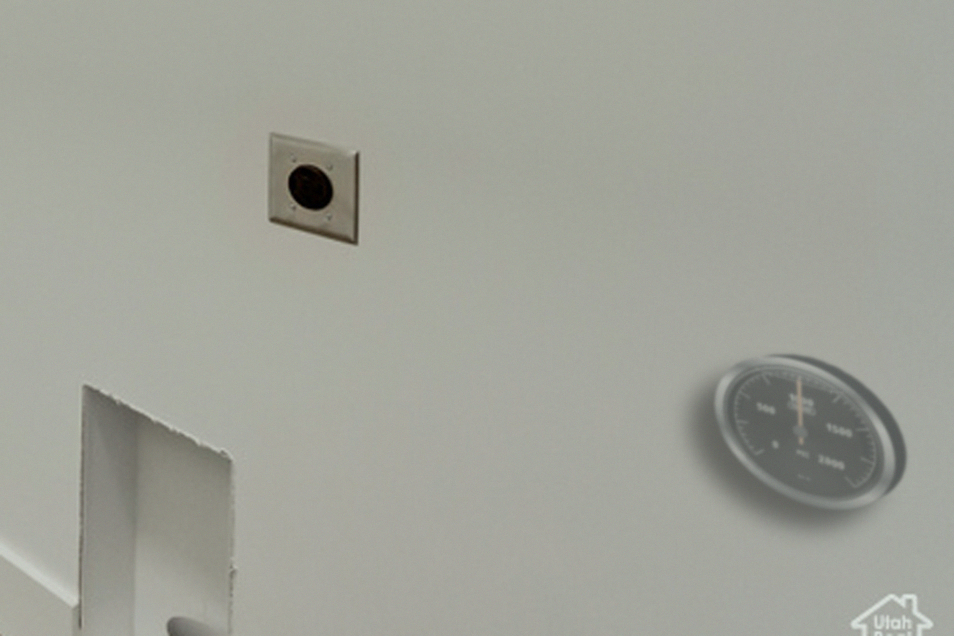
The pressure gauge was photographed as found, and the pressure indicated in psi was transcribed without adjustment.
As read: 1000 psi
